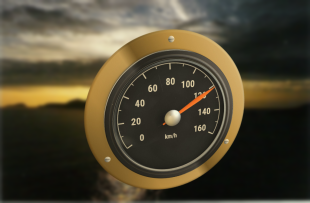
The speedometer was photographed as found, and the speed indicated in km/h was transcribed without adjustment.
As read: 120 km/h
